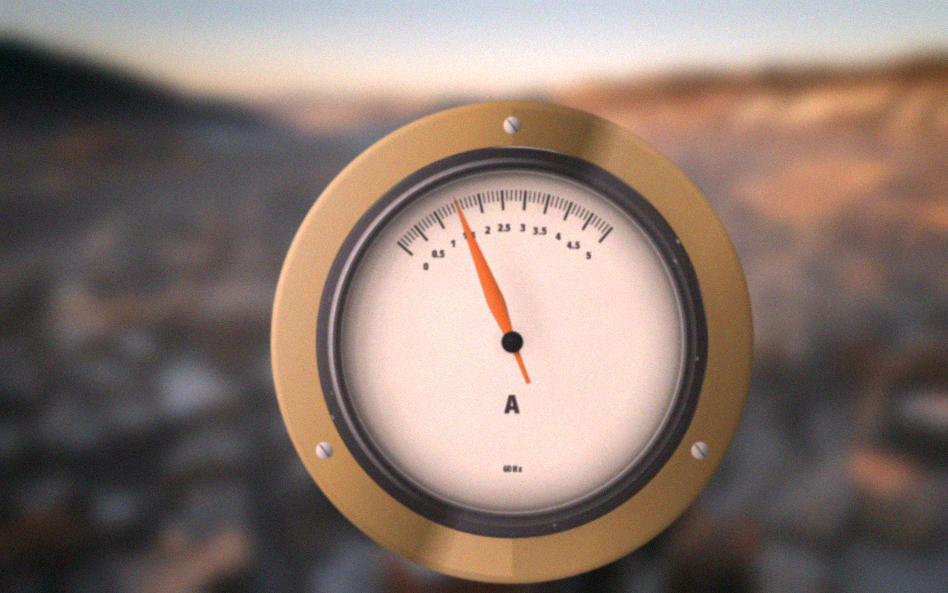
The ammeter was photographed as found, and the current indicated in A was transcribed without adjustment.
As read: 1.5 A
